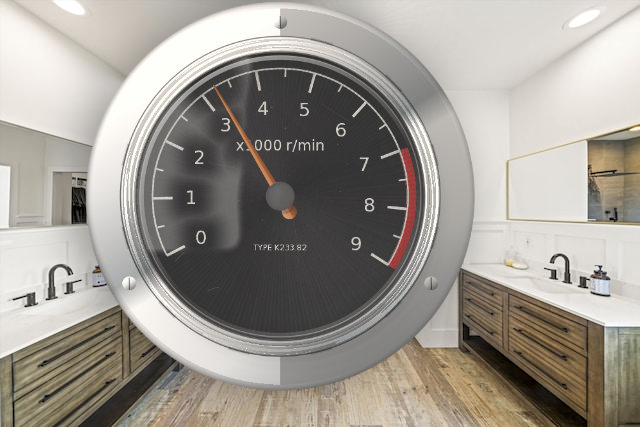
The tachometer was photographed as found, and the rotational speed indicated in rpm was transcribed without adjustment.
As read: 3250 rpm
